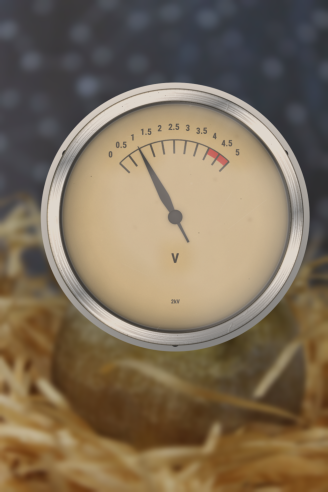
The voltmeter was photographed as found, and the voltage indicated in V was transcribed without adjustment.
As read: 1 V
